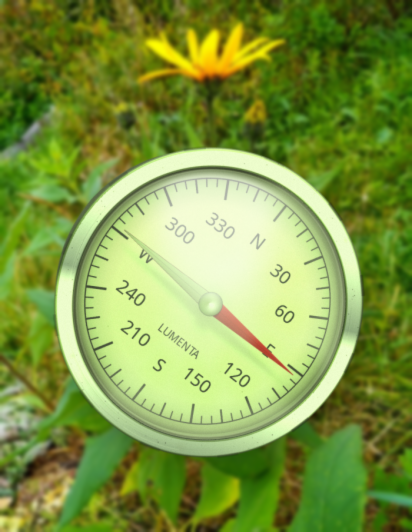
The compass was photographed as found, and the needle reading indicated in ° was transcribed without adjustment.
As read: 92.5 °
